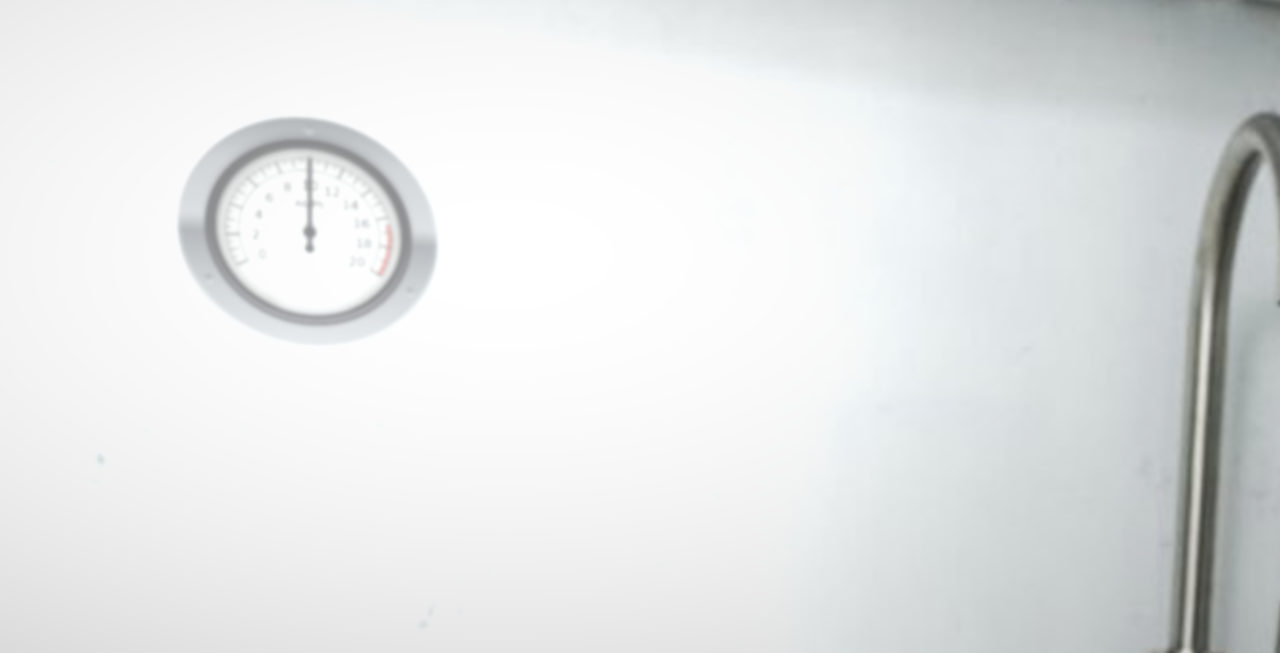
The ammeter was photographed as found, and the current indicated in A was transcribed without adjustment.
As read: 10 A
